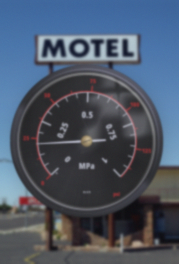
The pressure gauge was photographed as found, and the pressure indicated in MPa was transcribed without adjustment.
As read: 0.15 MPa
